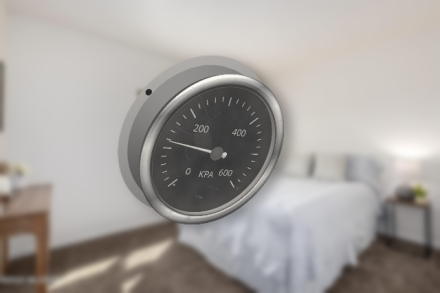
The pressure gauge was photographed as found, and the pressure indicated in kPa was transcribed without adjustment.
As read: 120 kPa
